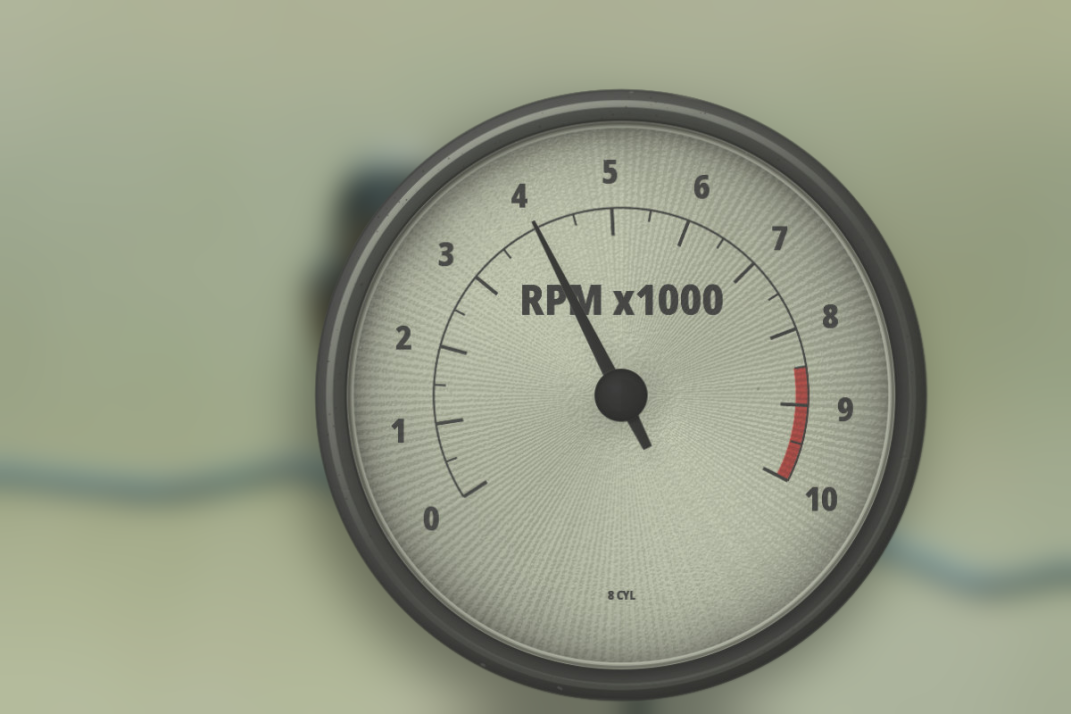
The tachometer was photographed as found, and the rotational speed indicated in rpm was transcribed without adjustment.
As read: 4000 rpm
